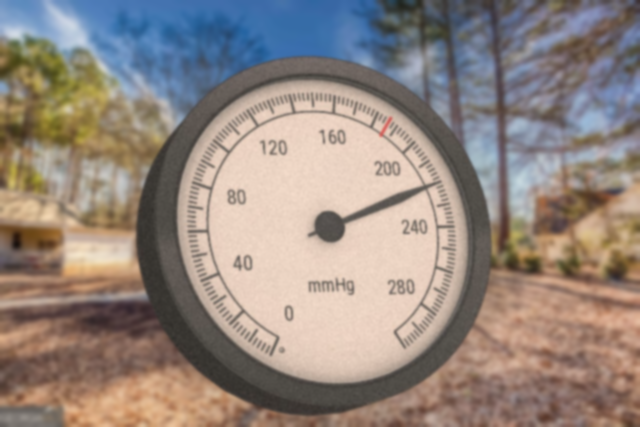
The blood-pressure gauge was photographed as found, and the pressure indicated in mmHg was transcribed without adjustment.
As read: 220 mmHg
